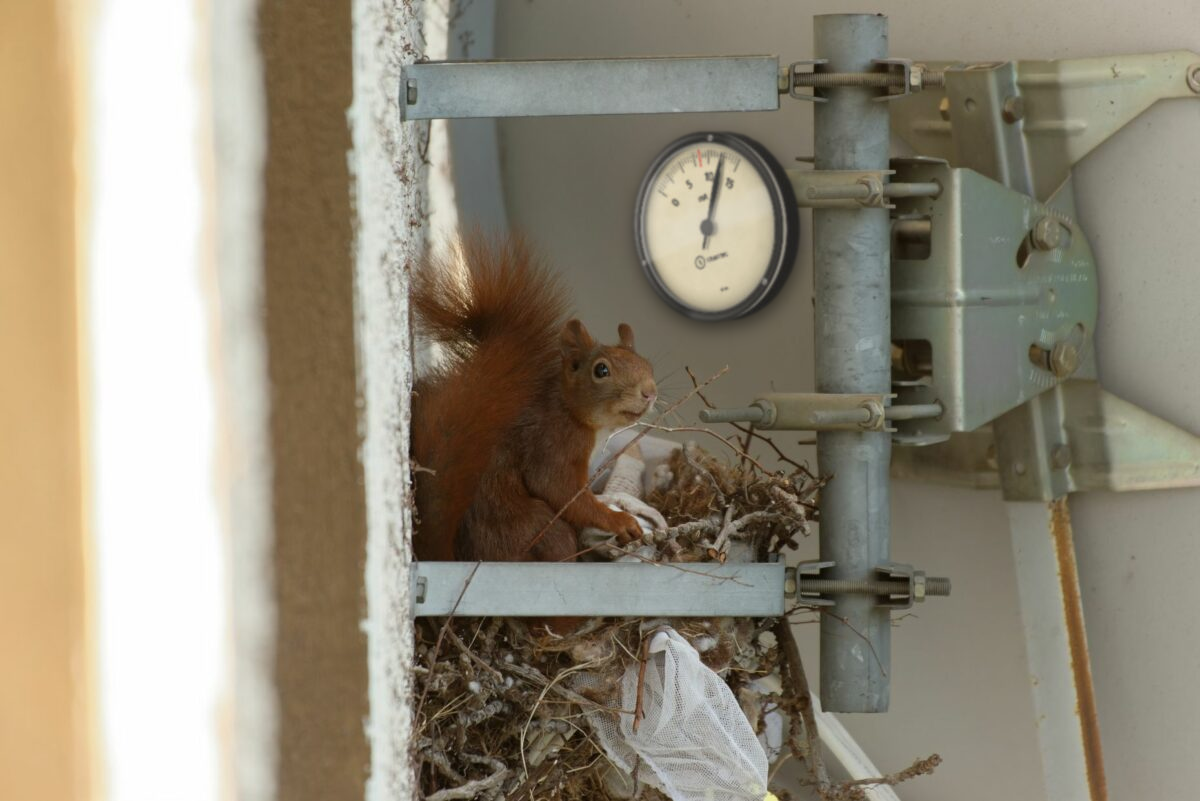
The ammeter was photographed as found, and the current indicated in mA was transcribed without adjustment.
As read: 12.5 mA
